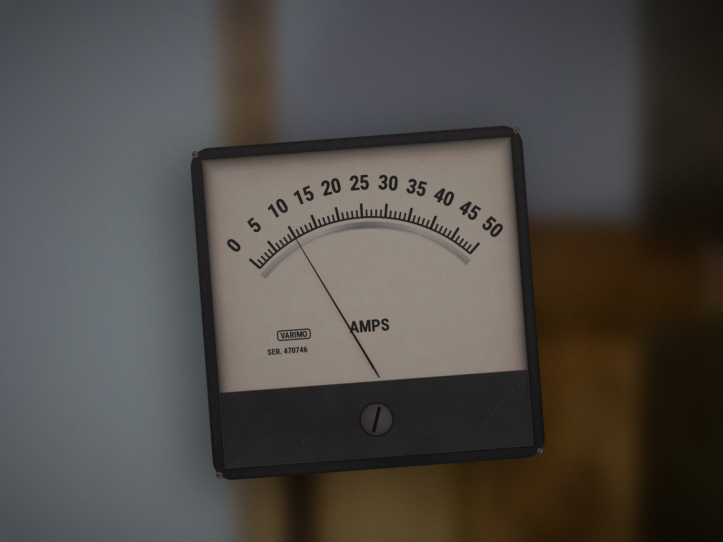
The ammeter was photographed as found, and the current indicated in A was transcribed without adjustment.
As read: 10 A
